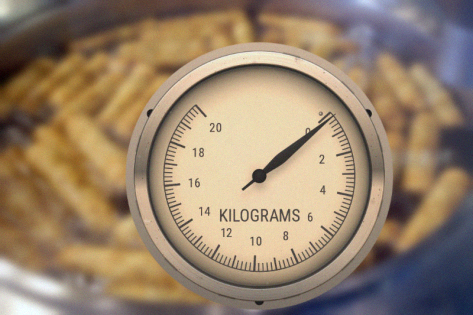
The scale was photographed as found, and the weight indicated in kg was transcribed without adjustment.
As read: 0.2 kg
